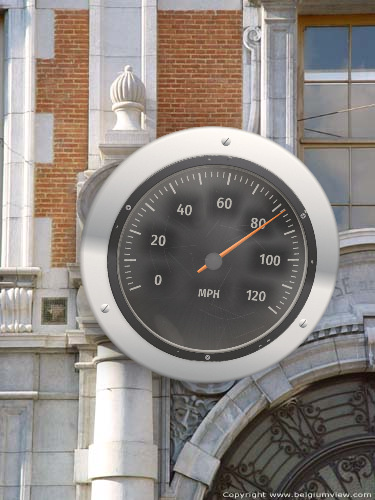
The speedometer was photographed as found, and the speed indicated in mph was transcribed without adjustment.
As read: 82 mph
